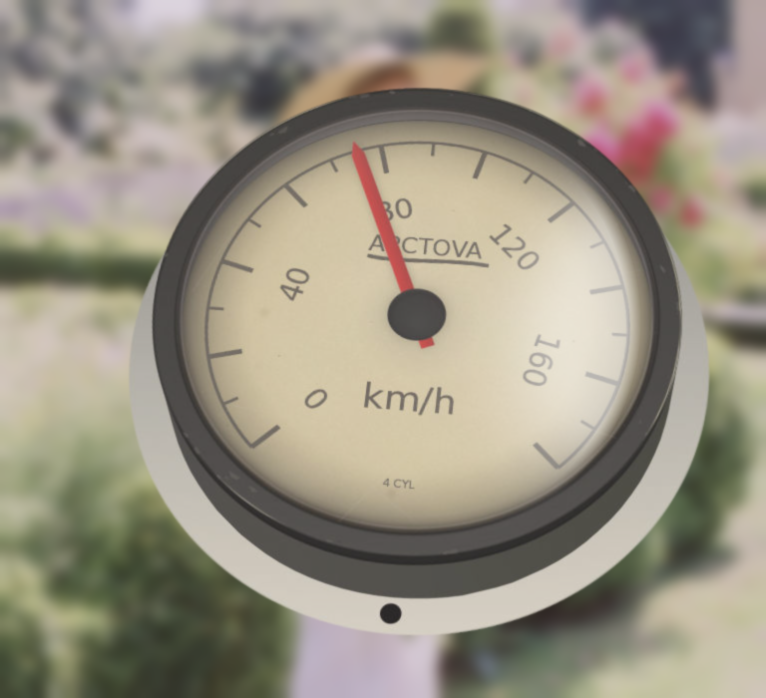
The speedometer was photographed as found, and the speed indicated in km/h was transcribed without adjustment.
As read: 75 km/h
